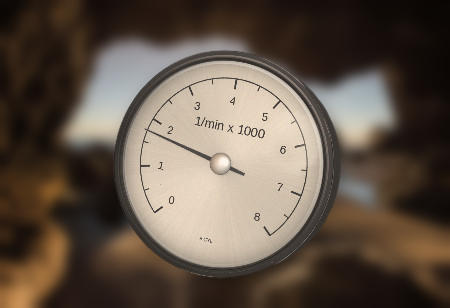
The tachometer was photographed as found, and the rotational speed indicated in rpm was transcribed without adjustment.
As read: 1750 rpm
